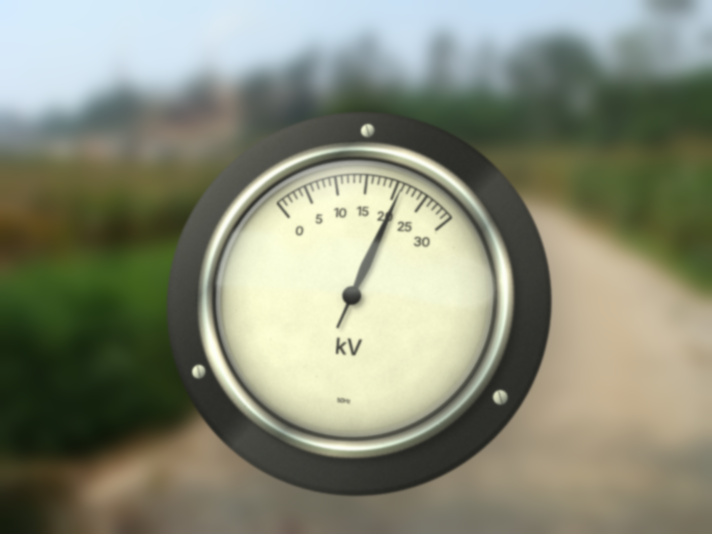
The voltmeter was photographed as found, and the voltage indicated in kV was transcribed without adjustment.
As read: 21 kV
